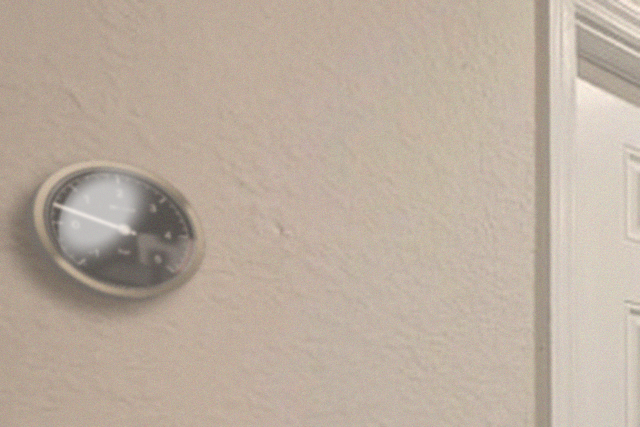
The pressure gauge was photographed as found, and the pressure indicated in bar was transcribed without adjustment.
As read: 0.4 bar
